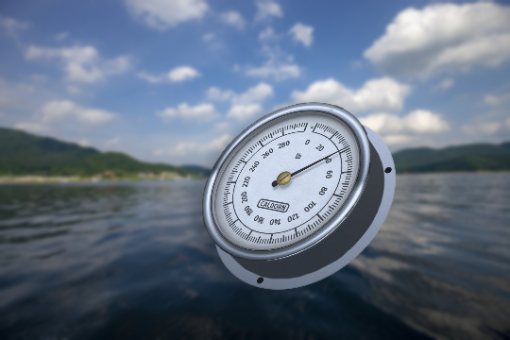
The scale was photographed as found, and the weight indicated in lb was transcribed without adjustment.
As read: 40 lb
